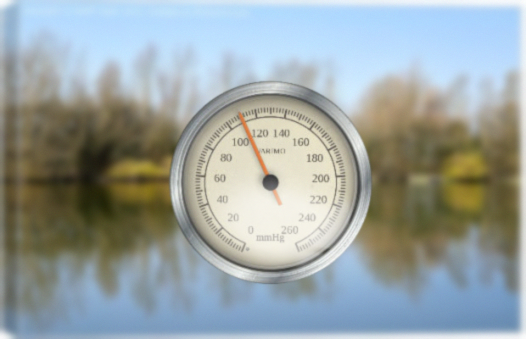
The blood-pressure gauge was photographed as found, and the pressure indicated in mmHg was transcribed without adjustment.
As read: 110 mmHg
